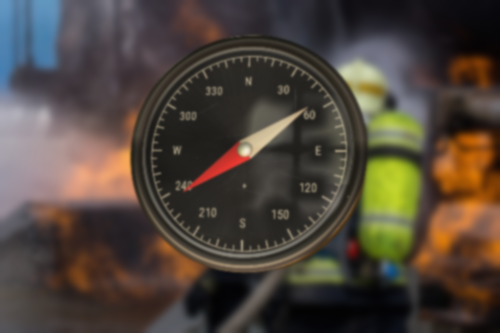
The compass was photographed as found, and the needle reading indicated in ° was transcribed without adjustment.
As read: 235 °
